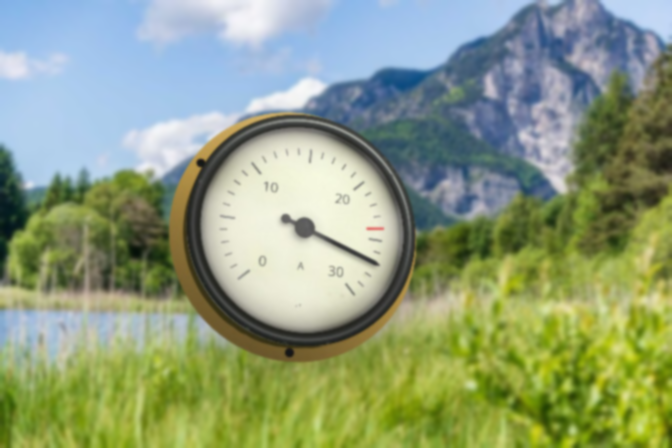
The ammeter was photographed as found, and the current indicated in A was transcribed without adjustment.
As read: 27 A
